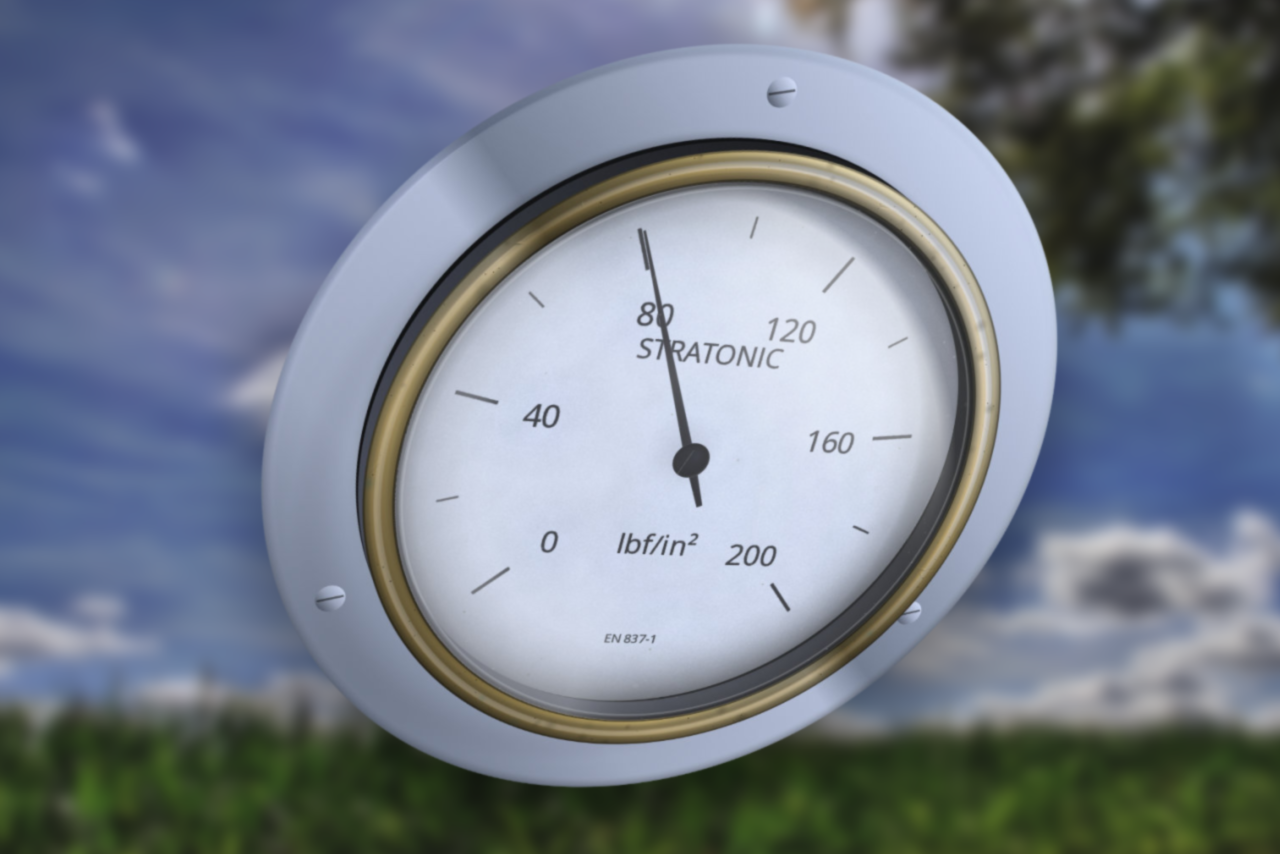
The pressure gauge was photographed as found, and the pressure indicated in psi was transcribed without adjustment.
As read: 80 psi
